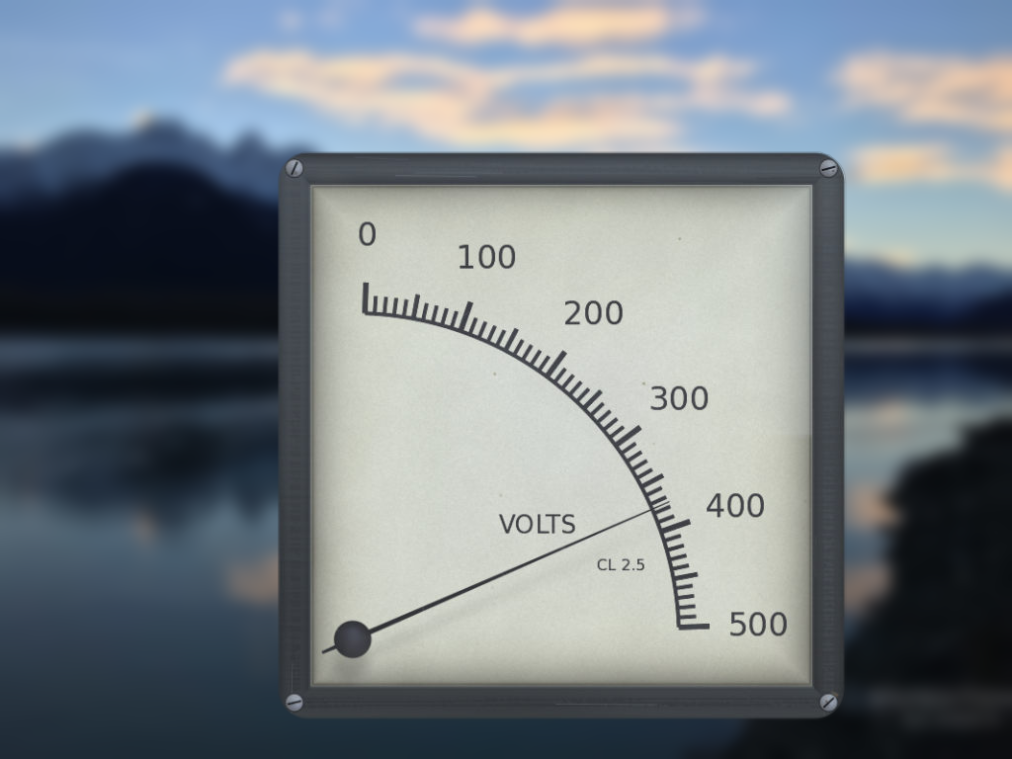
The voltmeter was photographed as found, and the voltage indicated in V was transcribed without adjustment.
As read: 375 V
